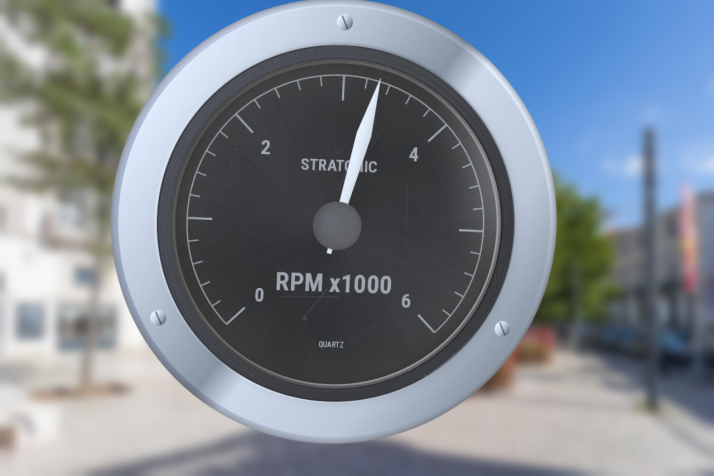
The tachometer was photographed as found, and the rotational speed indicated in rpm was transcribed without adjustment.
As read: 3300 rpm
